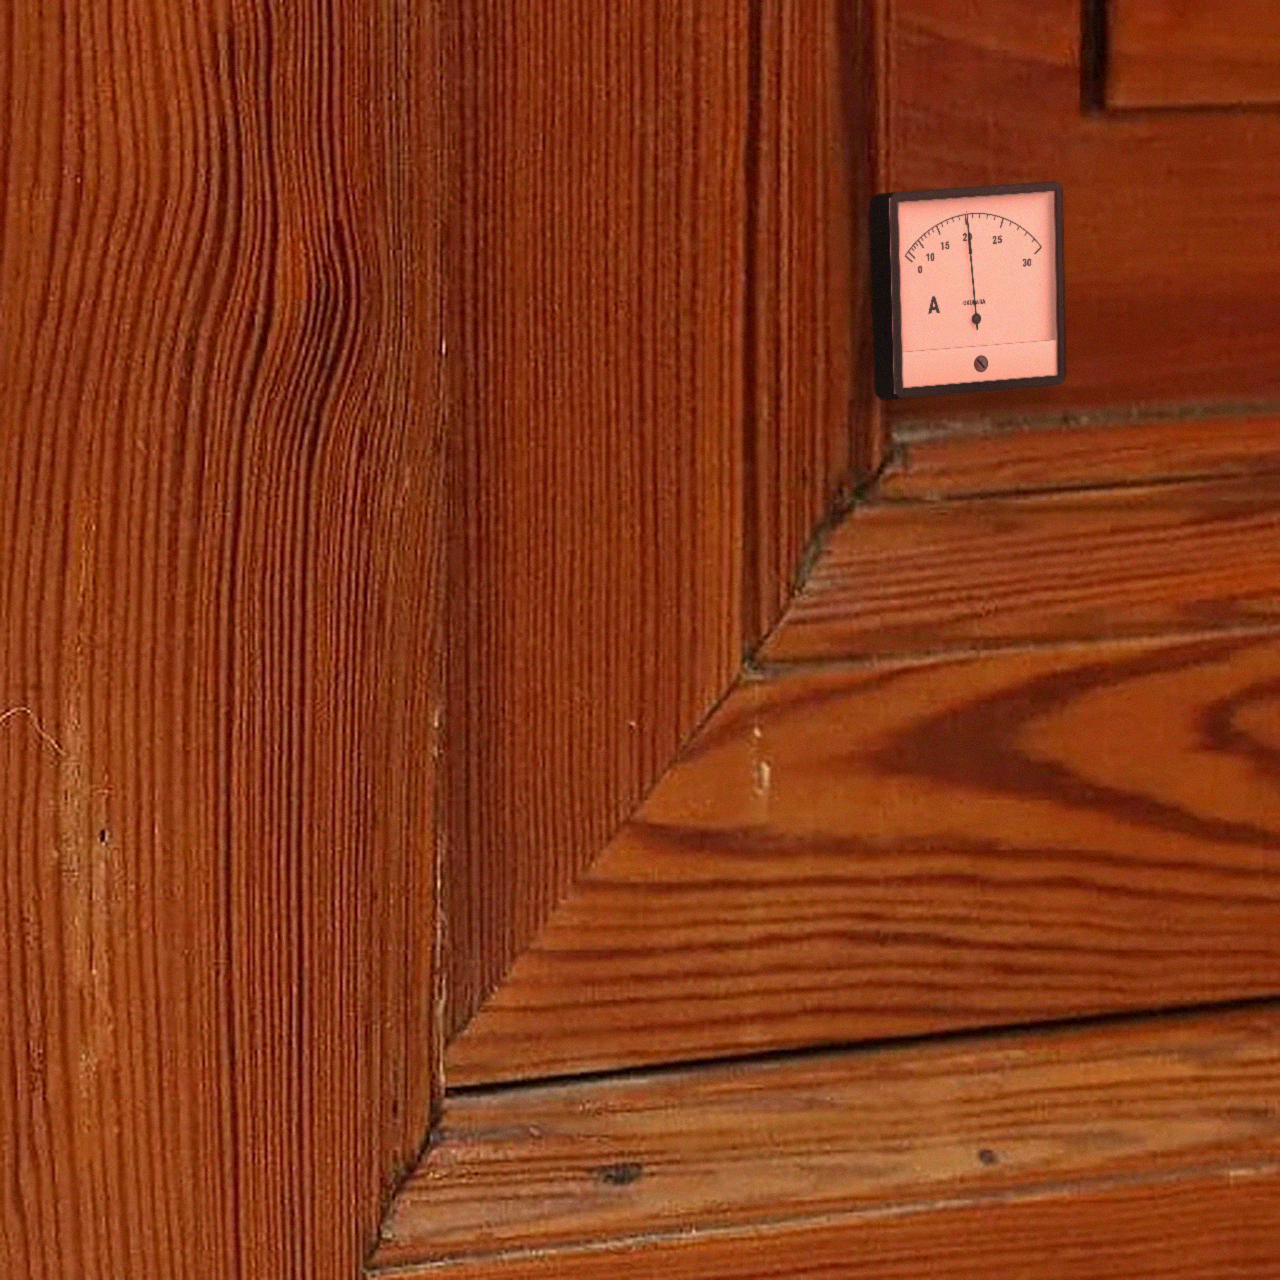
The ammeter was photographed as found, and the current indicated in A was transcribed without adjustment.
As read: 20 A
